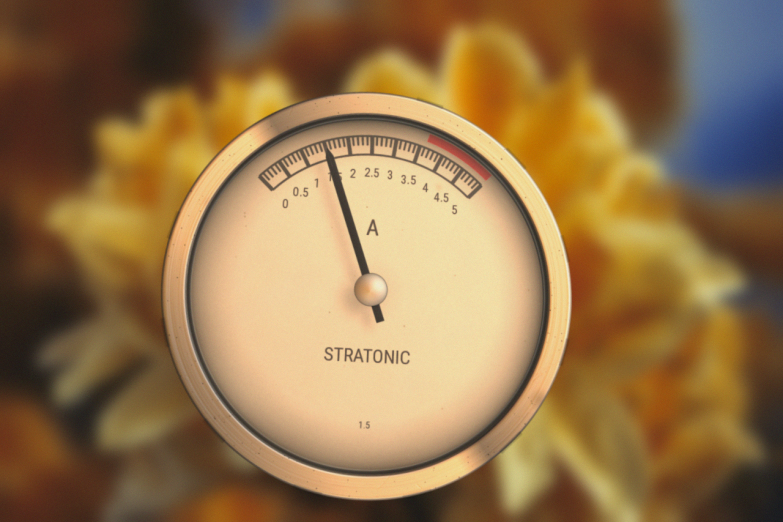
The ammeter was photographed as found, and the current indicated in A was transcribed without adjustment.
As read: 1.5 A
